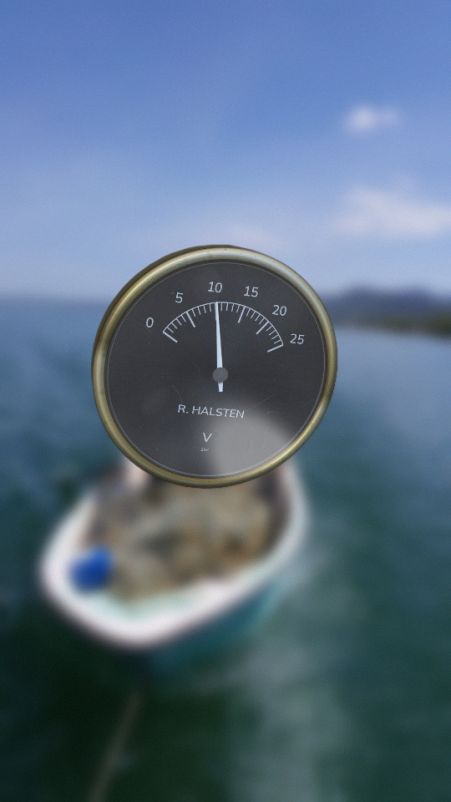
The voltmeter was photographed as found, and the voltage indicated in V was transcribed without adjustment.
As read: 10 V
